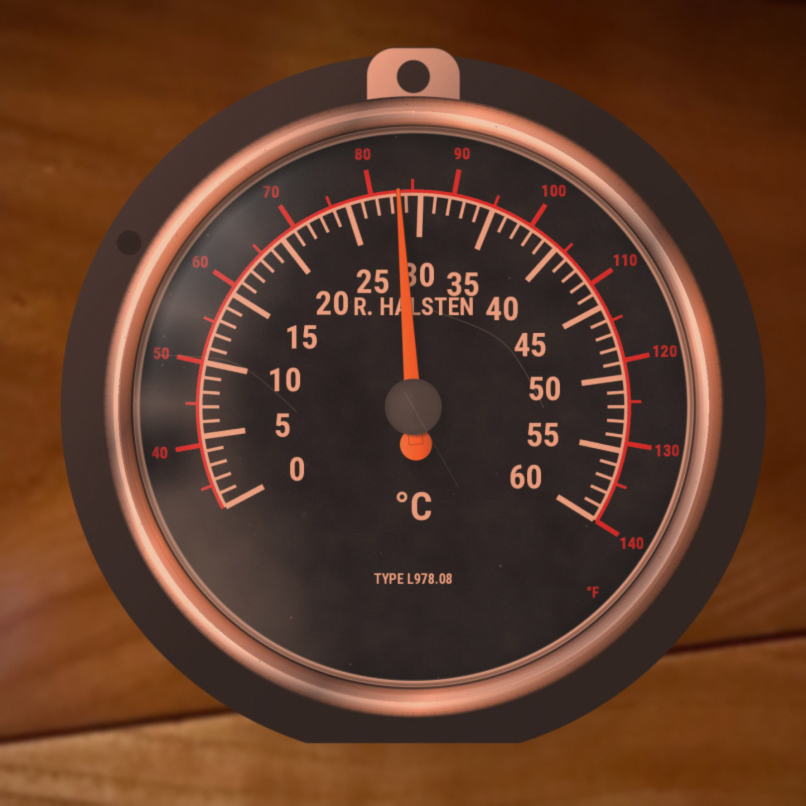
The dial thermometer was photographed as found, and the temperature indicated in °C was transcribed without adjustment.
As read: 28.5 °C
